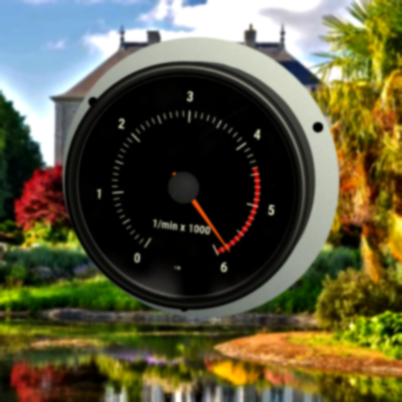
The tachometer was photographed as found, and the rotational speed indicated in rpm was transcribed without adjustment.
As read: 5800 rpm
